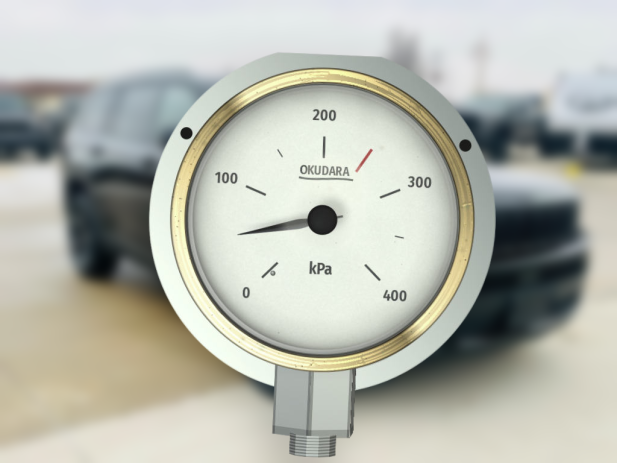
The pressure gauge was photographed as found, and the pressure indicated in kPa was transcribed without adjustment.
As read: 50 kPa
